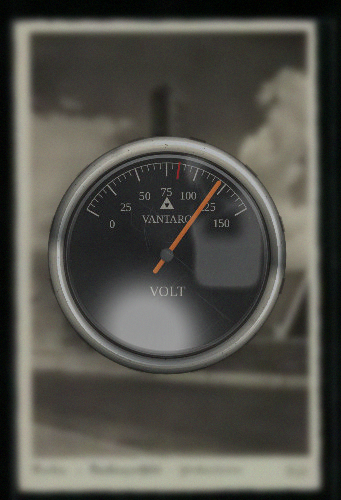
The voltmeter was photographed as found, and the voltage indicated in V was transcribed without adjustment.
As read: 120 V
